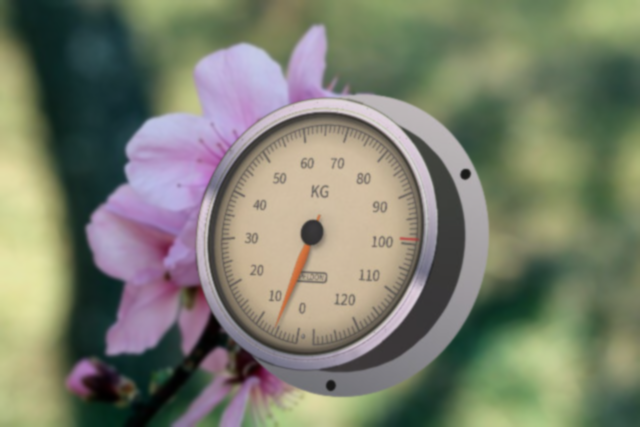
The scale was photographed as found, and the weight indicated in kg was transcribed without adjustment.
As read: 5 kg
